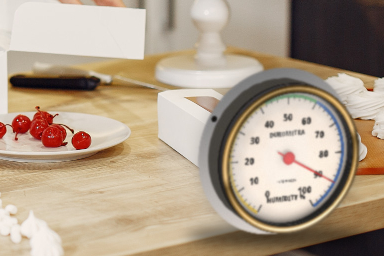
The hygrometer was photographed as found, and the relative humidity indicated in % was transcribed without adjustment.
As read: 90 %
